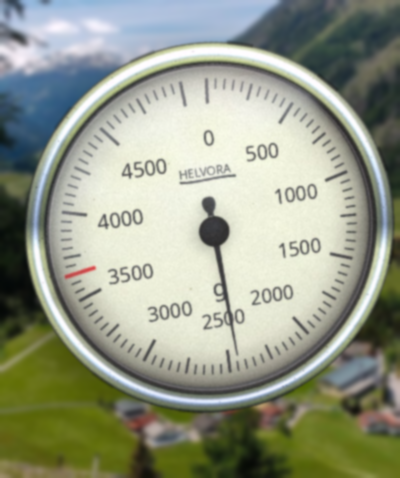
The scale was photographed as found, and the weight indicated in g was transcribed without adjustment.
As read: 2450 g
